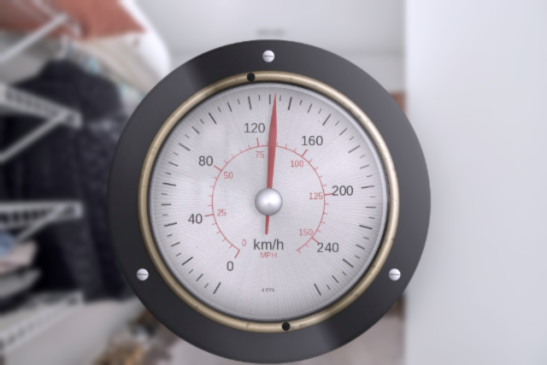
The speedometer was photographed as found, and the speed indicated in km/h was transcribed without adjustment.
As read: 132.5 km/h
